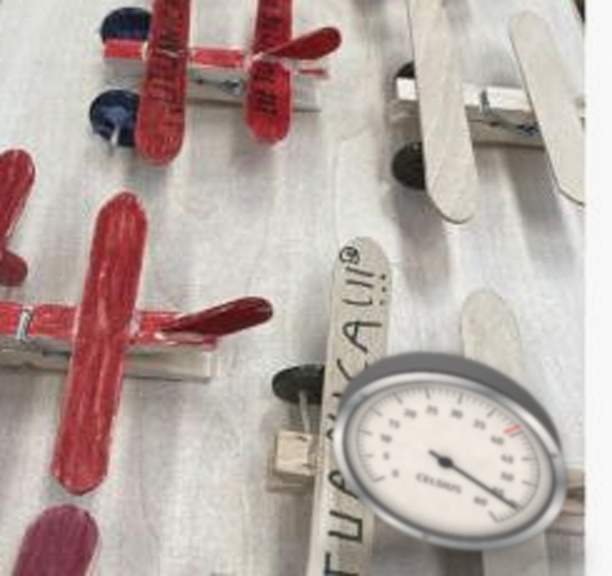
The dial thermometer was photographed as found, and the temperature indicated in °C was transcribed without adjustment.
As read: 55 °C
